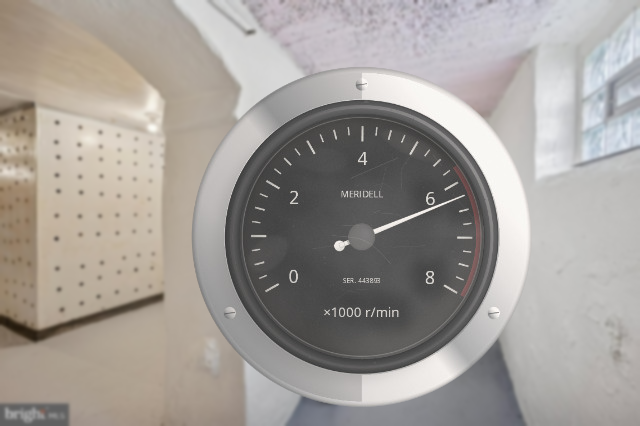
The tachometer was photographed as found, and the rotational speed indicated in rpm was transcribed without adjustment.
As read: 6250 rpm
